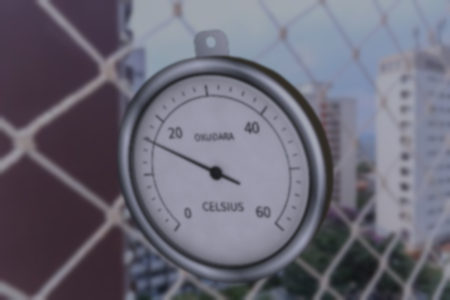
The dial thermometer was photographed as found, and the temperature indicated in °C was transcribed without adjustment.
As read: 16 °C
